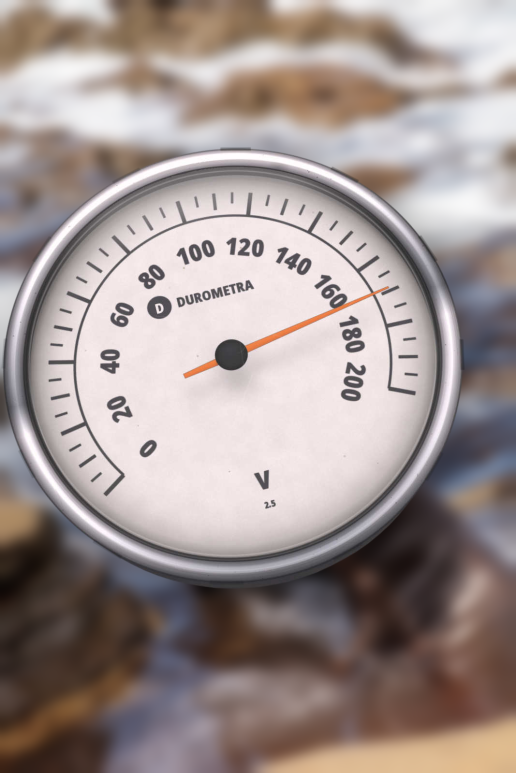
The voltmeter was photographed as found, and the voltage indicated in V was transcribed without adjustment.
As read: 170 V
